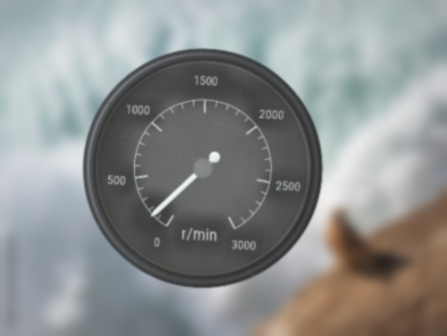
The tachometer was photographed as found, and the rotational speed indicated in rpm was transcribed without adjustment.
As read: 150 rpm
